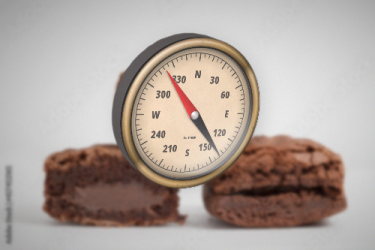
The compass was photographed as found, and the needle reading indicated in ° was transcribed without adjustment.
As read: 320 °
